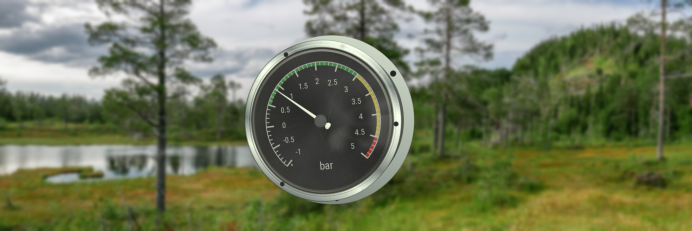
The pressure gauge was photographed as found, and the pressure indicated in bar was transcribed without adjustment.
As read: 0.9 bar
